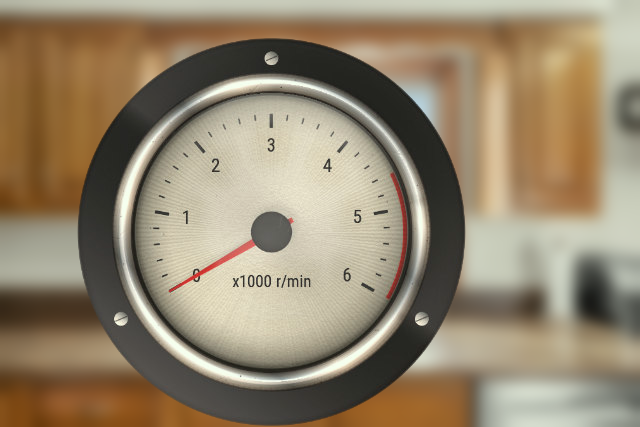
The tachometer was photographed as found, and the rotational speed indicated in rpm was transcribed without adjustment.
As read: 0 rpm
